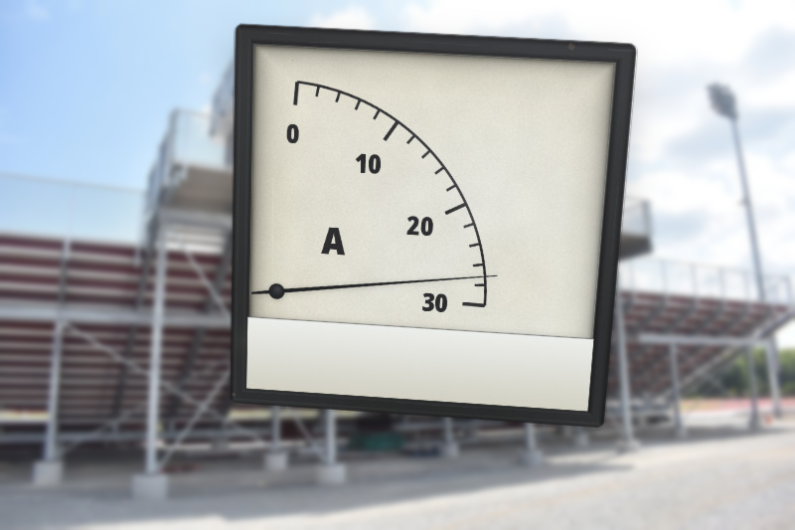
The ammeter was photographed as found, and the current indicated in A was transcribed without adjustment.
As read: 27 A
